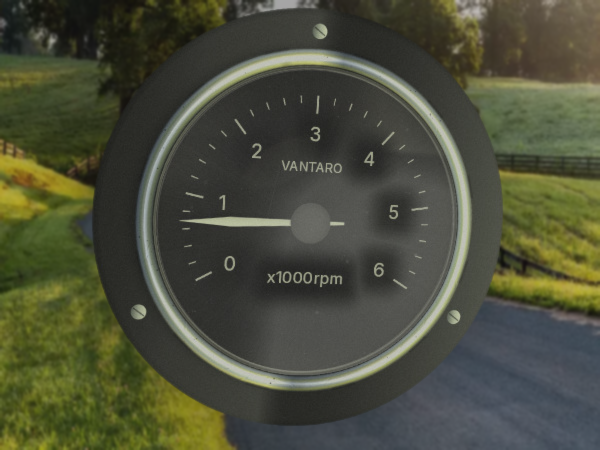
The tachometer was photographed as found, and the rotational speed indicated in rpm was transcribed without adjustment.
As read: 700 rpm
